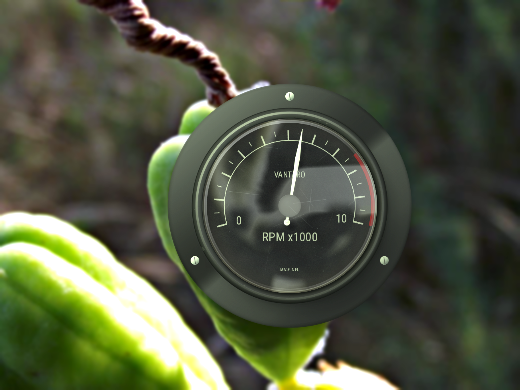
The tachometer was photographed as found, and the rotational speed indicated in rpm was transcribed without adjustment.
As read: 5500 rpm
